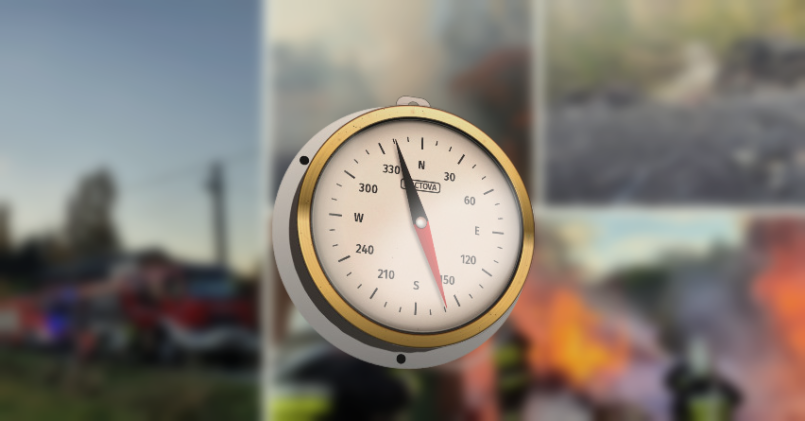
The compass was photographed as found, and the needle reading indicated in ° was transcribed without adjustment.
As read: 160 °
